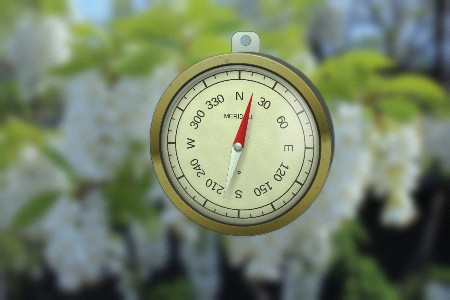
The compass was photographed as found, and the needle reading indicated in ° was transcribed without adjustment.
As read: 15 °
